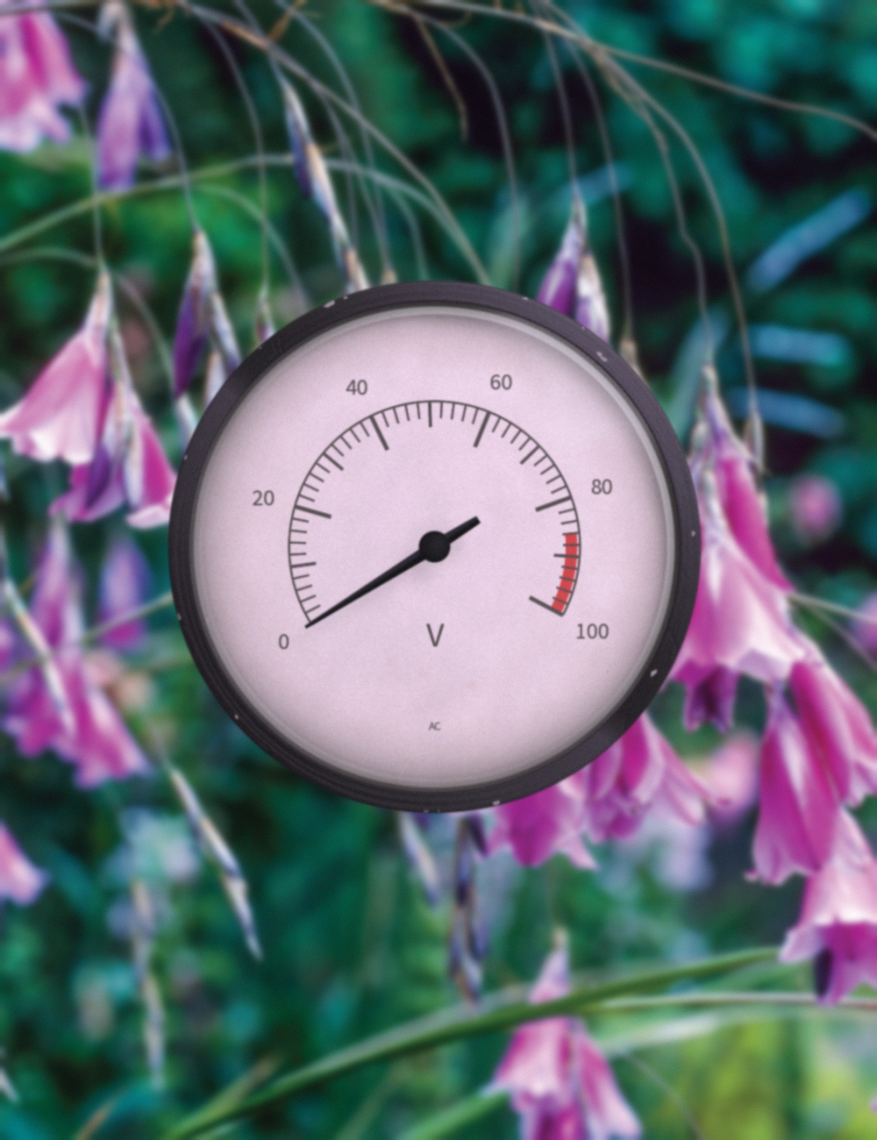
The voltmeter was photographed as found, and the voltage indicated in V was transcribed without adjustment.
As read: 0 V
